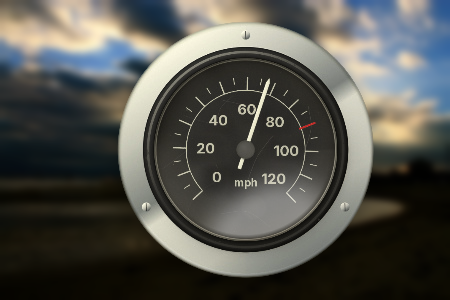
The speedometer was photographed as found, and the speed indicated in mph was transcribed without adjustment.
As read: 67.5 mph
